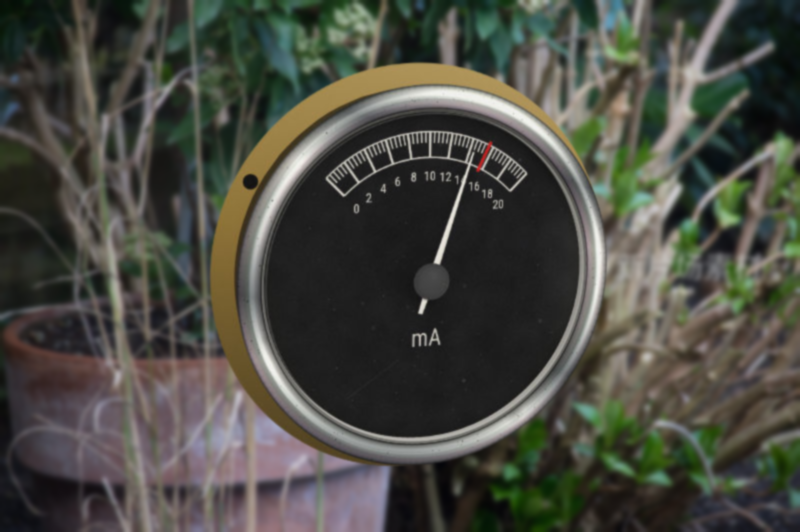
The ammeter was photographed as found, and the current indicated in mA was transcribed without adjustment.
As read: 14 mA
